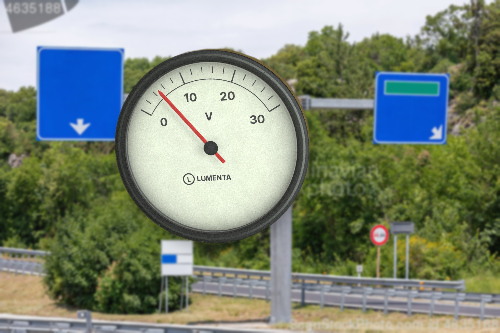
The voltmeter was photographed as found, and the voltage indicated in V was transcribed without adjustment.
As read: 5 V
